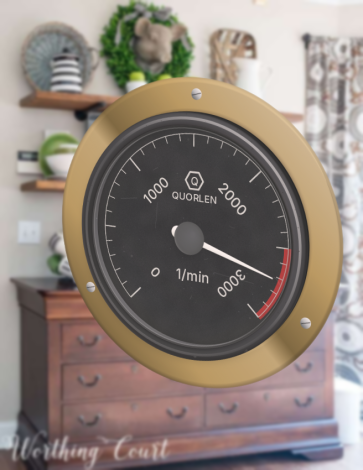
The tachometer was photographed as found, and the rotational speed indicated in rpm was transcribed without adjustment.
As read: 2700 rpm
